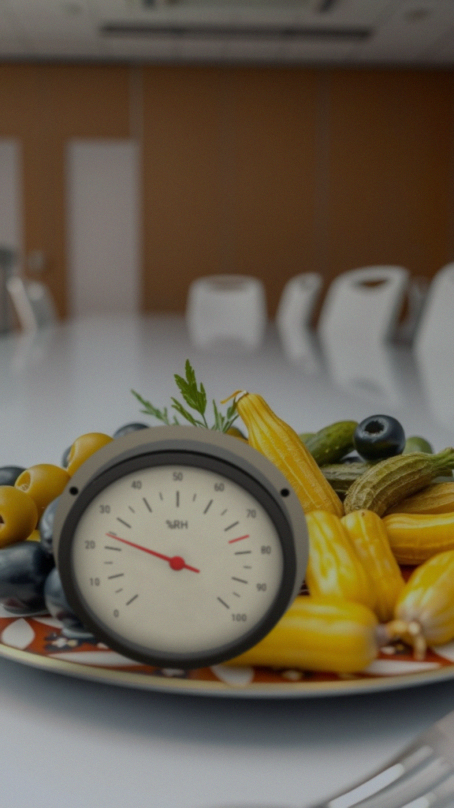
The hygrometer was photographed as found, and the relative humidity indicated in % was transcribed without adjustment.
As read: 25 %
